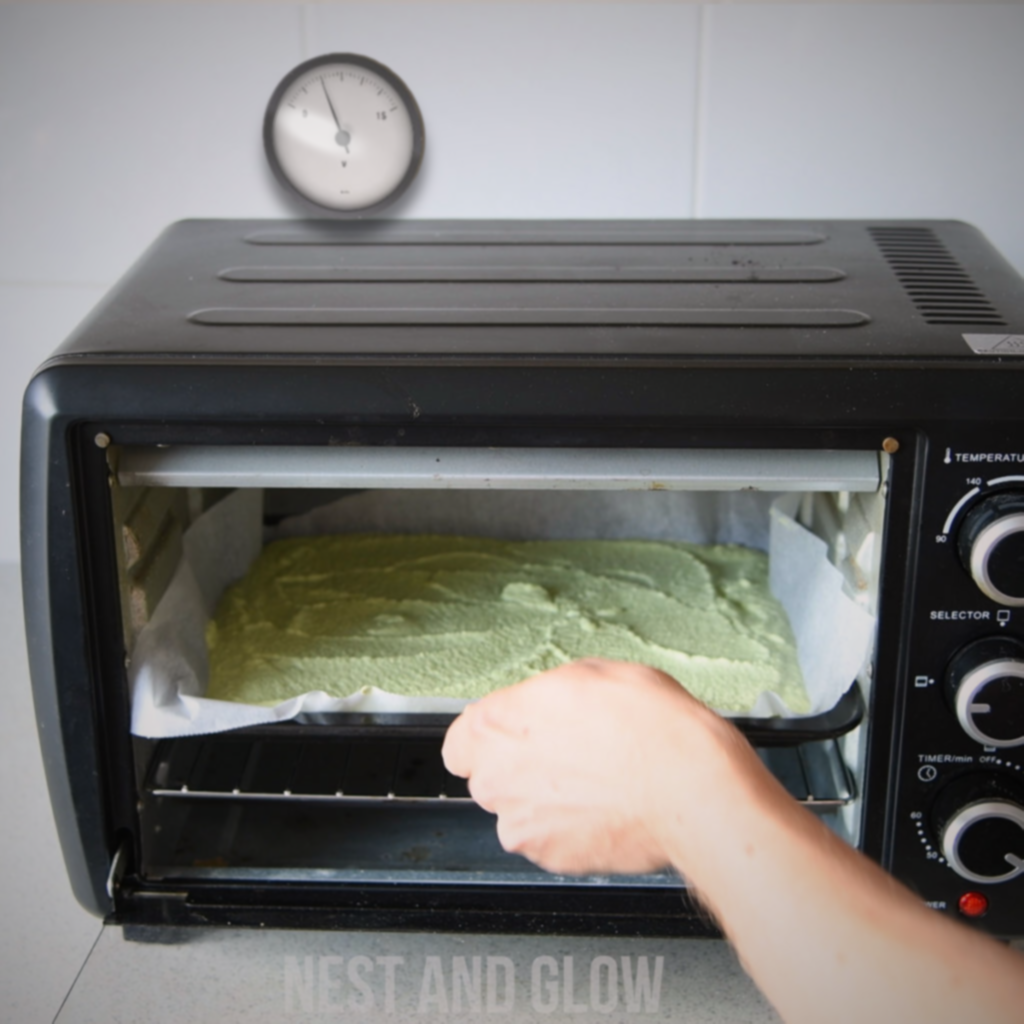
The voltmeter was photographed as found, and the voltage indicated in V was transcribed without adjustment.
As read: 5 V
